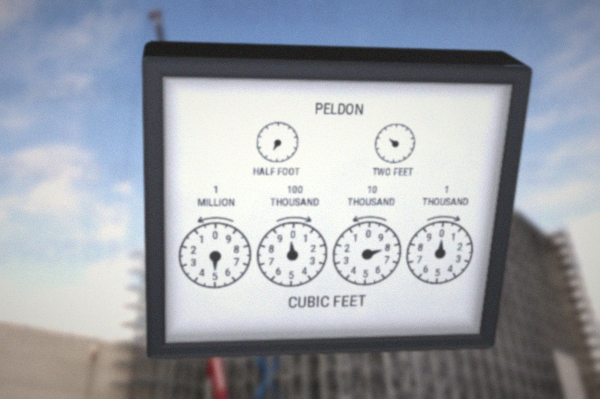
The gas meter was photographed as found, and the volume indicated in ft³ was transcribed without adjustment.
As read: 498000 ft³
